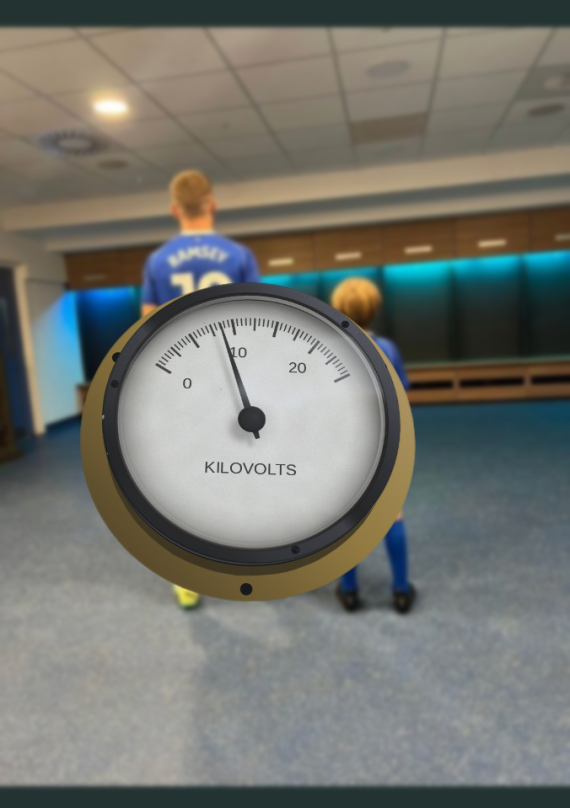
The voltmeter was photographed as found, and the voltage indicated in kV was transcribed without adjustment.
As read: 8.5 kV
